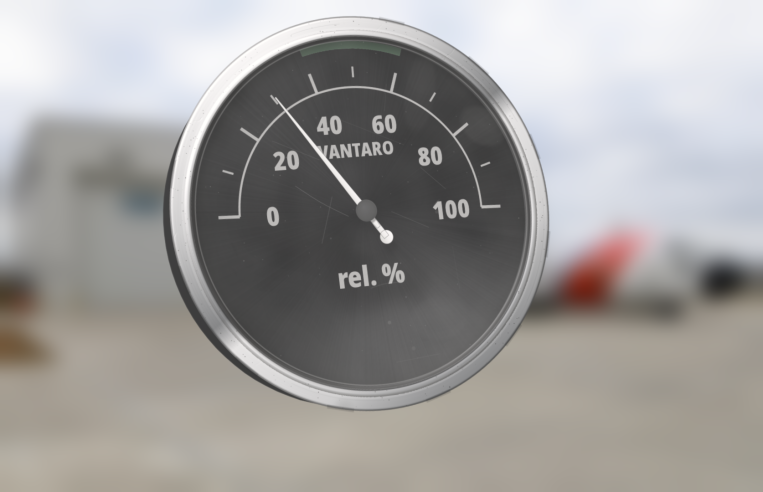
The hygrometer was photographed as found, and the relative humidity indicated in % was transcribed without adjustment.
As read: 30 %
